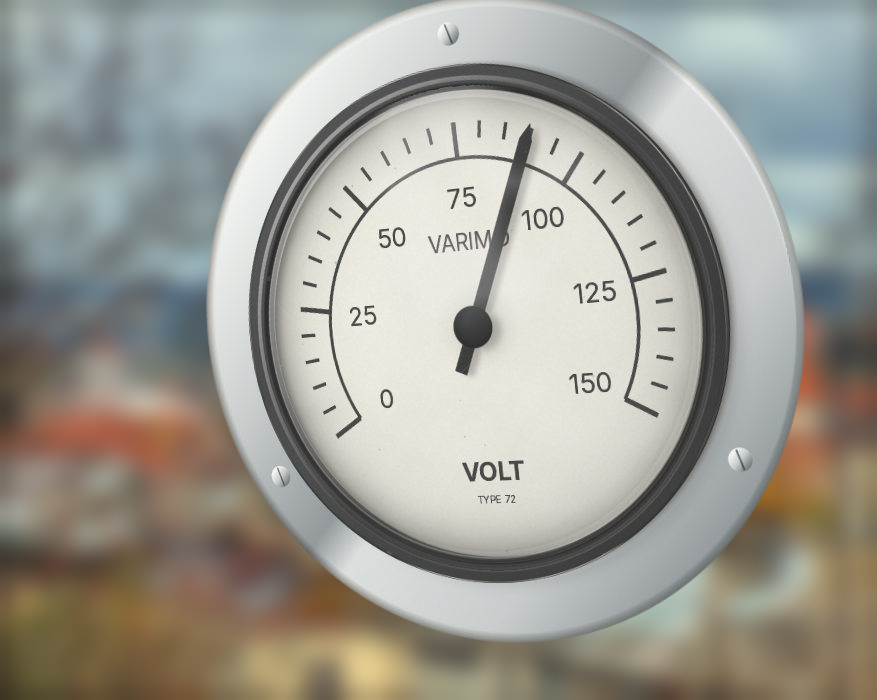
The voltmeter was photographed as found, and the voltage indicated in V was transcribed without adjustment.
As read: 90 V
